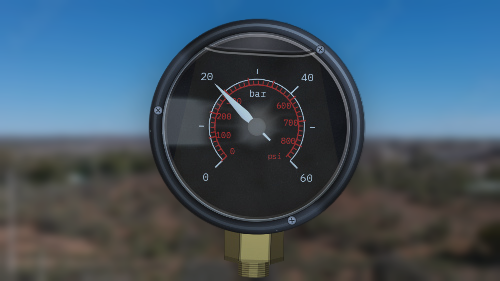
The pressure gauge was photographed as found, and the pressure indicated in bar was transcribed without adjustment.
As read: 20 bar
